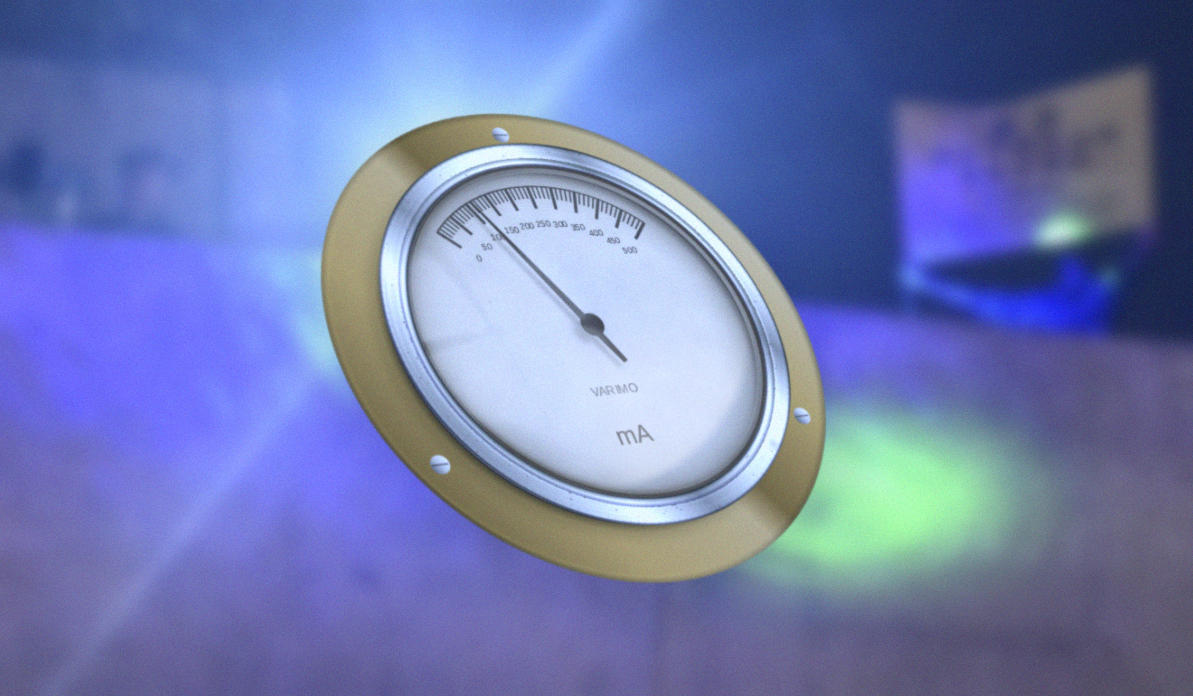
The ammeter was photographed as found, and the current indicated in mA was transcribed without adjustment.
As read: 100 mA
